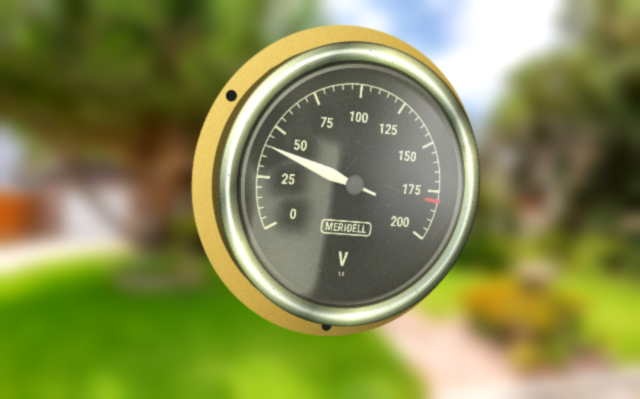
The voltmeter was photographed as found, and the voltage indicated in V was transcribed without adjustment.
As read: 40 V
